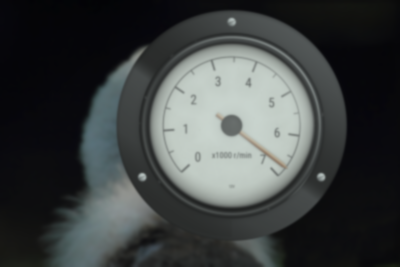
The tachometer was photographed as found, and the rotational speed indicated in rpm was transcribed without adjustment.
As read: 6750 rpm
